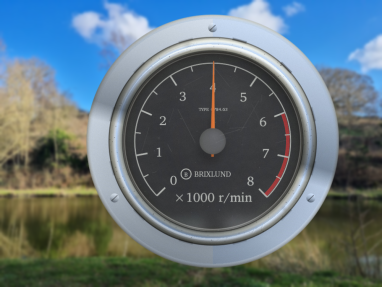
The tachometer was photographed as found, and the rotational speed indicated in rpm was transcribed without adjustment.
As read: 4000 rpm
